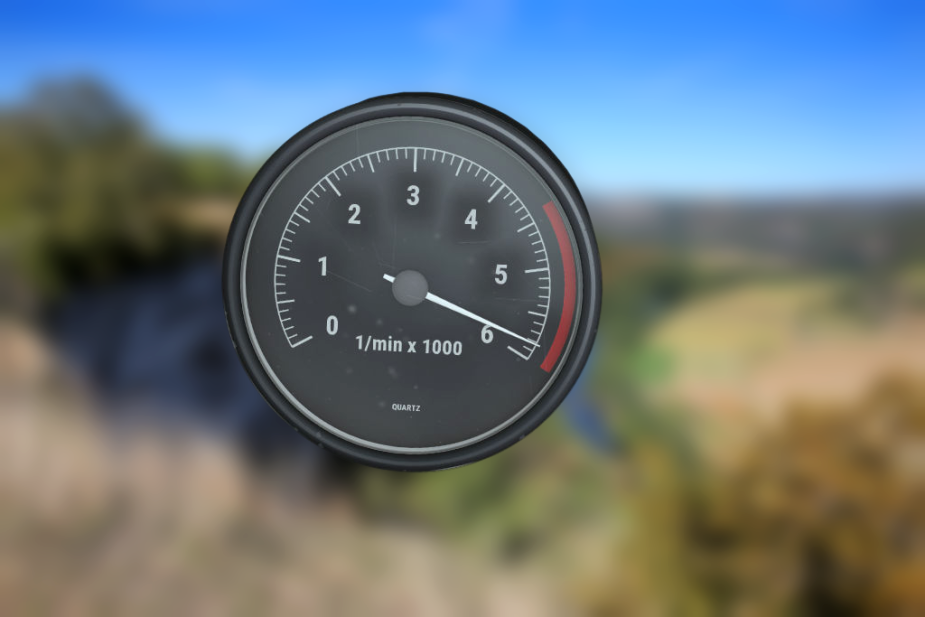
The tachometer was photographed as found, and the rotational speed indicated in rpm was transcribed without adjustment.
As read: 5800 rpm
